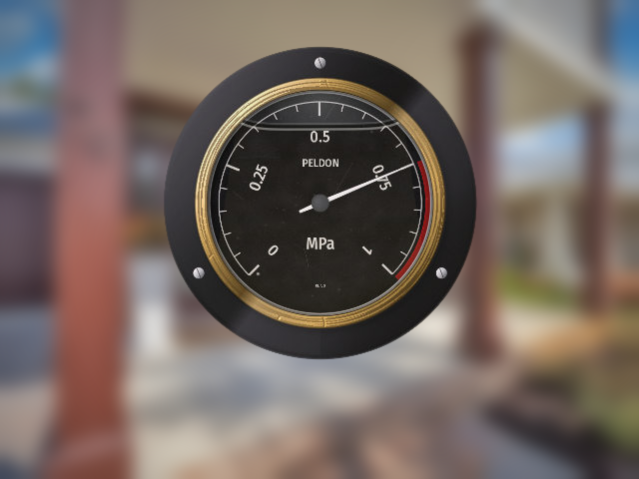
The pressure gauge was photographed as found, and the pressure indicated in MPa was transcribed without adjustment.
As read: 0.75 MPa
